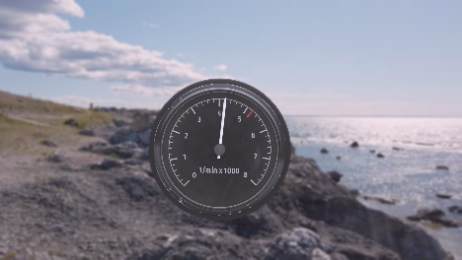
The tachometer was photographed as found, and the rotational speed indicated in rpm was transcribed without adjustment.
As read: 4200 rpm
